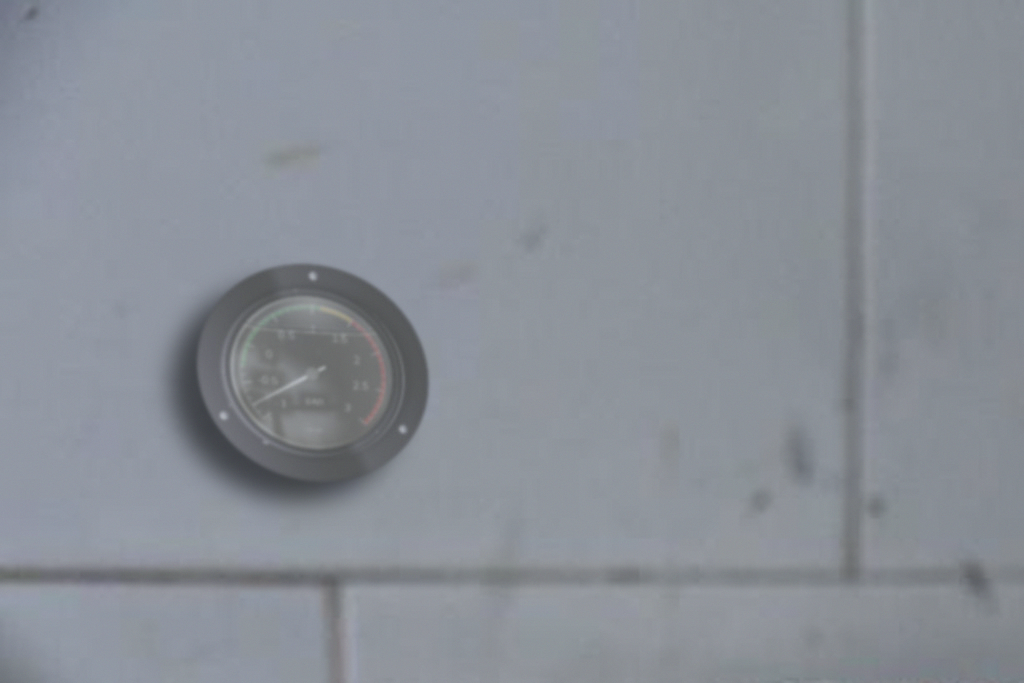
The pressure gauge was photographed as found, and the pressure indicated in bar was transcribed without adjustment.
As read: -0.8 bar
